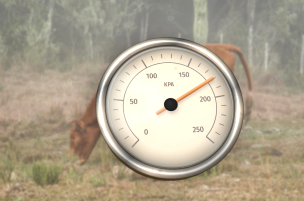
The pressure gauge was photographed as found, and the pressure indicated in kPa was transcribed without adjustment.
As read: 180 kPa
